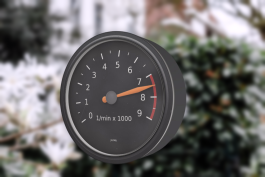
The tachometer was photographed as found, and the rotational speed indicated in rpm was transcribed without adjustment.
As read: 7500 rpm
